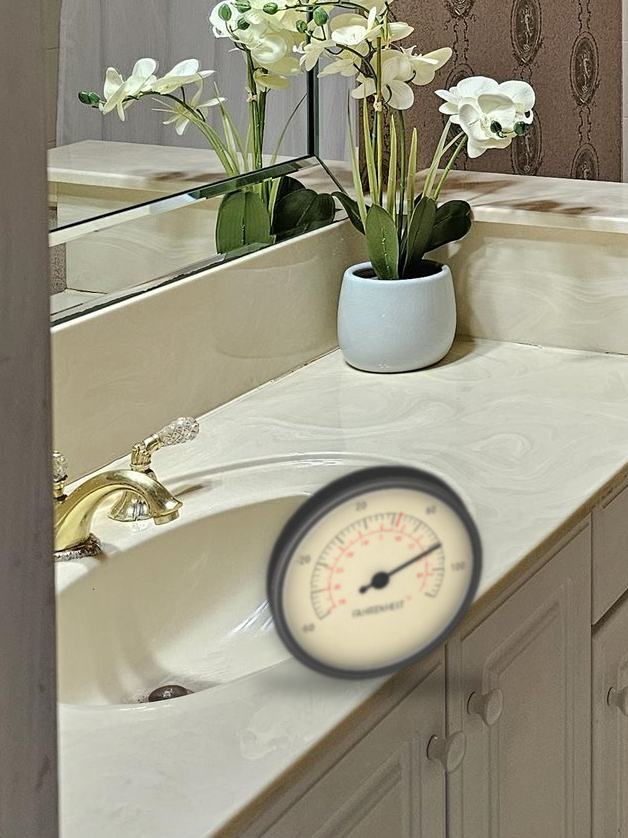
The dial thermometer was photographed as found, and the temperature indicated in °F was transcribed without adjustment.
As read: 80 °F
